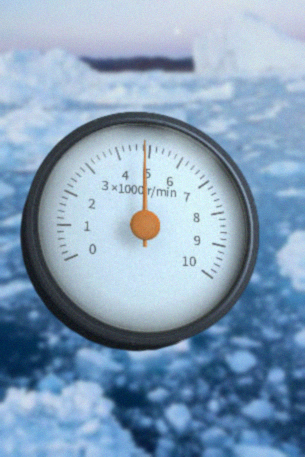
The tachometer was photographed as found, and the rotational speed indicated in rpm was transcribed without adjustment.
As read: 4800 rpm
